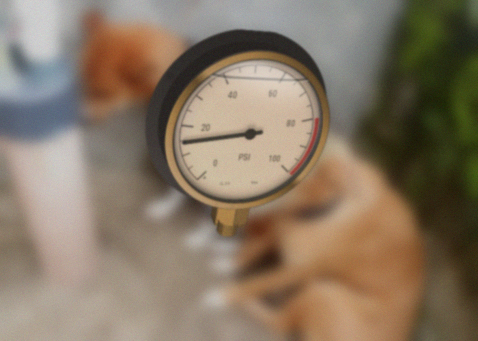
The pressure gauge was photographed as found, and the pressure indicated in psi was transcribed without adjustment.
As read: 15 psi
